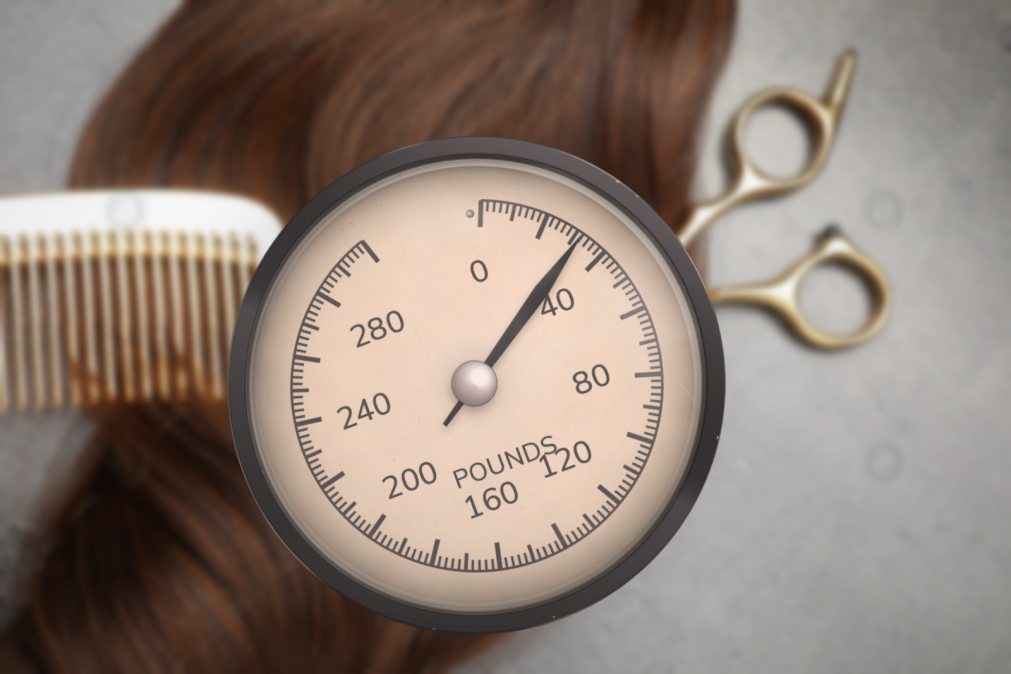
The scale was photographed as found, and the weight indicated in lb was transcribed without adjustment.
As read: 32 lb
